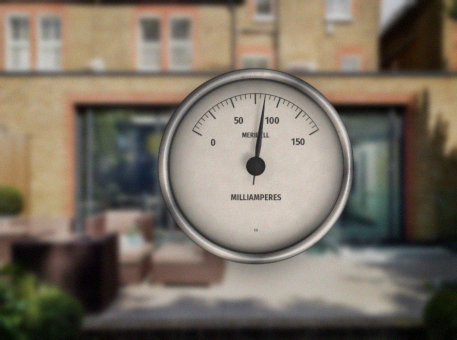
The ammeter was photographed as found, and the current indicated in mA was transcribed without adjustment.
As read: 85 mA
